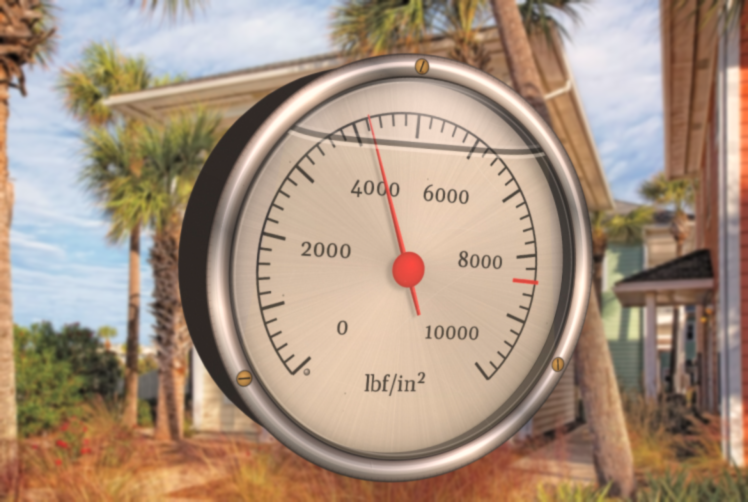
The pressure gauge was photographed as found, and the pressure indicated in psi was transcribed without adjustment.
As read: 4200 psi
